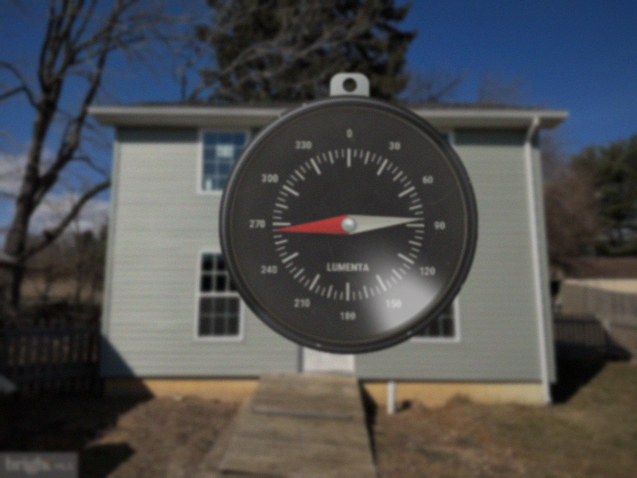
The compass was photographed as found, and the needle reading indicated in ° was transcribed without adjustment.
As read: 265 °
